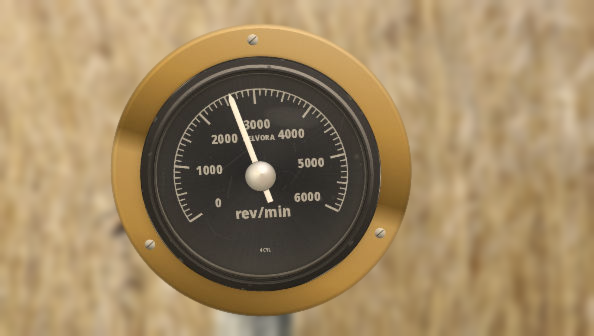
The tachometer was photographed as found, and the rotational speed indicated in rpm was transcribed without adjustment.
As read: 2600 rpm
